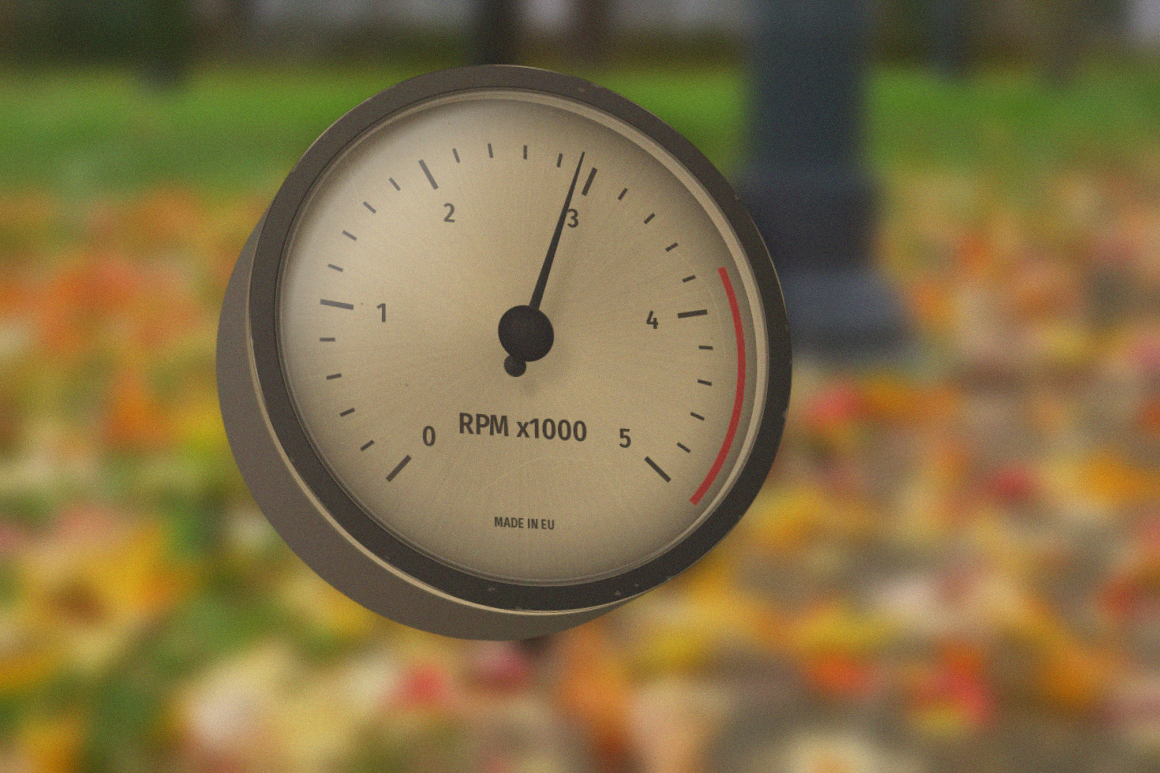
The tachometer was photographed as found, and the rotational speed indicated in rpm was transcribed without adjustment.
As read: 2900 rpm
